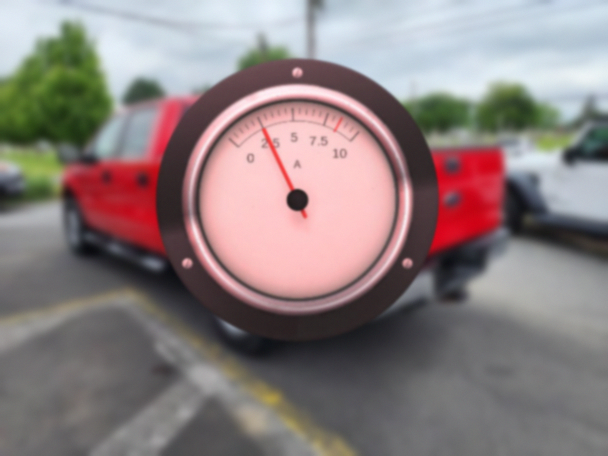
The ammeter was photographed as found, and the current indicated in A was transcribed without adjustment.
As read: 2.5 A
